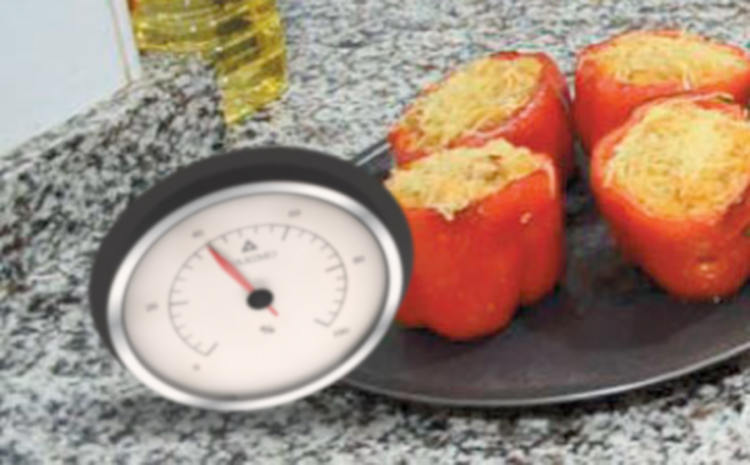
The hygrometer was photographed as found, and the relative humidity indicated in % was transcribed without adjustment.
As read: 40 %
